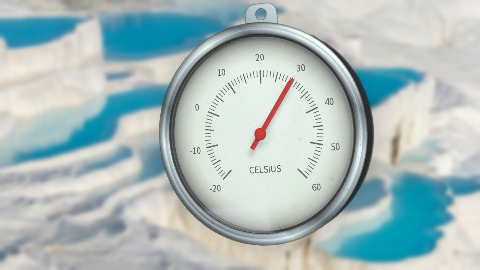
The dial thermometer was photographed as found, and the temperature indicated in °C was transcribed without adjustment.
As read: 30 °C
